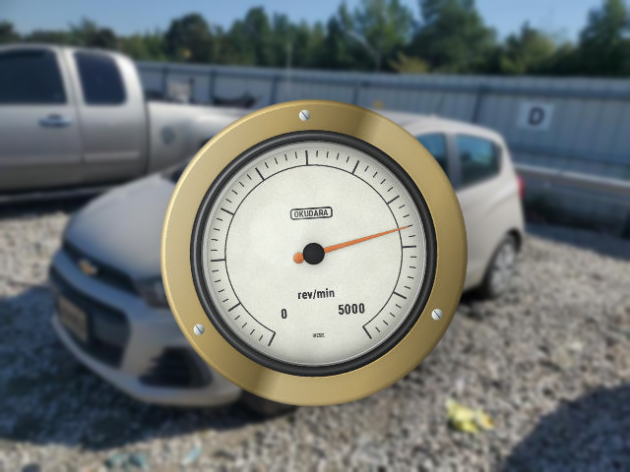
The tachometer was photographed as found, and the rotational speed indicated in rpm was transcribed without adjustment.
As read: 3800 rpm
